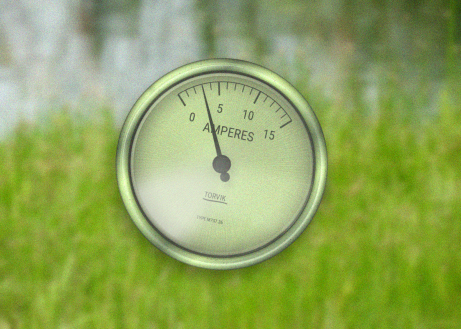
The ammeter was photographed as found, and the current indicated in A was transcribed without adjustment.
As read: 3 A
